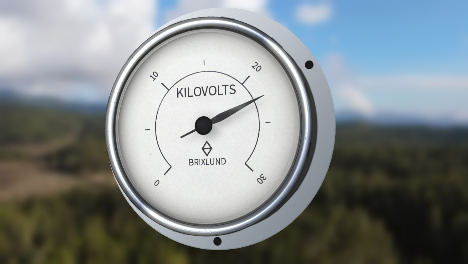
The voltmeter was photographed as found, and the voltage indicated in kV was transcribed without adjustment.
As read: 22.5 kV
